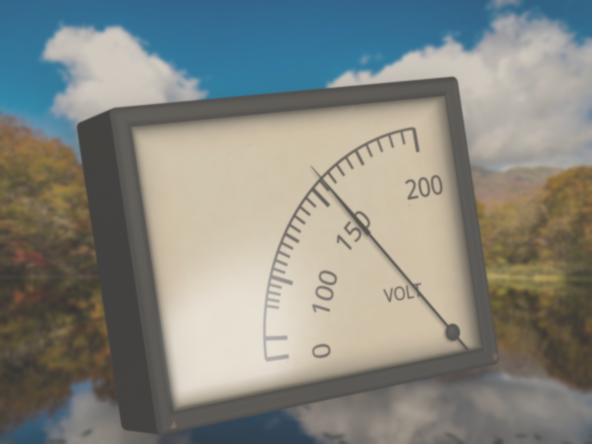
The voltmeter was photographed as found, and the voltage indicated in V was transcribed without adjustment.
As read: 155 V
